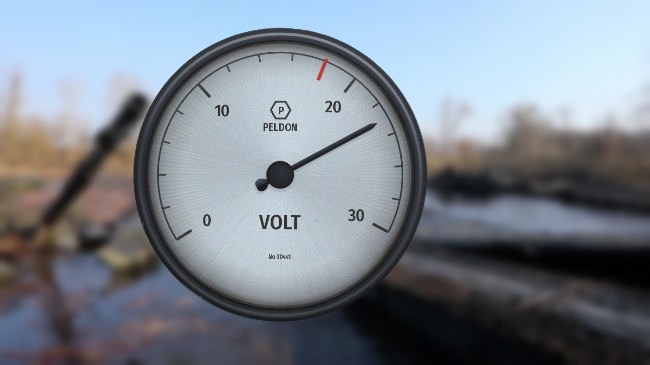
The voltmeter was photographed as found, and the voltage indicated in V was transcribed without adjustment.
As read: 23 V
